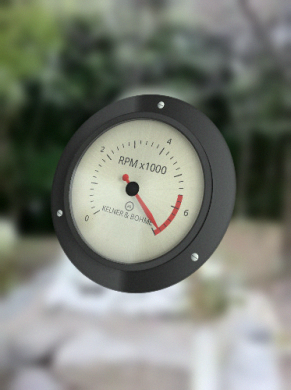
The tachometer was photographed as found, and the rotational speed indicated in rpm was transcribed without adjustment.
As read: 6800 rpm
